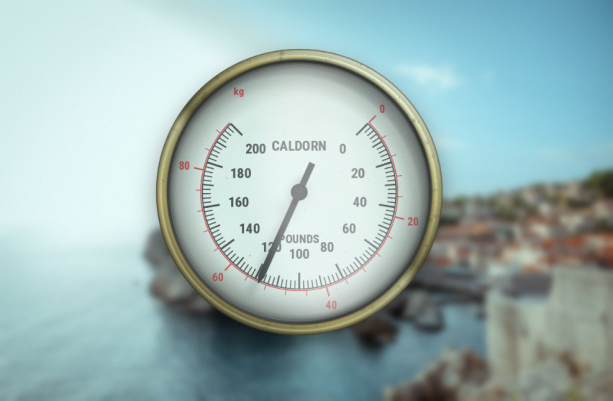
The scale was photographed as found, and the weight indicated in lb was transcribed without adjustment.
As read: 118 lb
